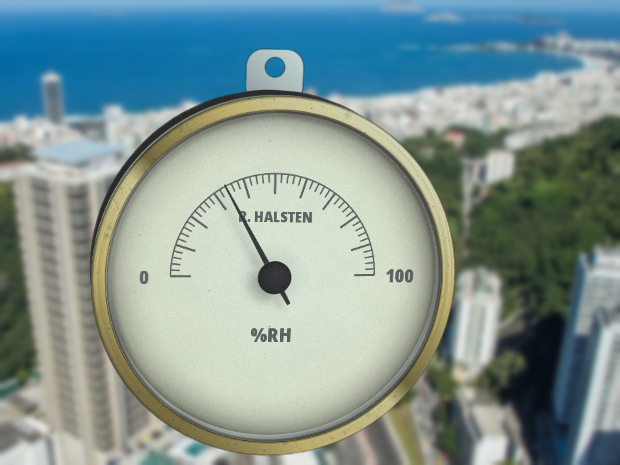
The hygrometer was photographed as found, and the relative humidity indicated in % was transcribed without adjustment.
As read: 34 %
